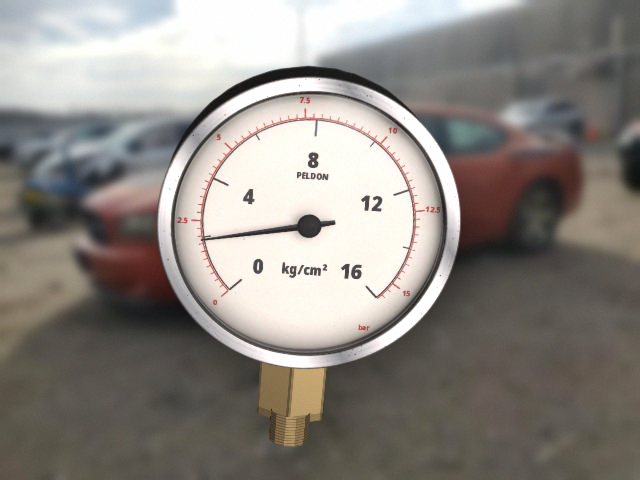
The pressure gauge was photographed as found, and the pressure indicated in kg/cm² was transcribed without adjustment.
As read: 2 kg/cm²
